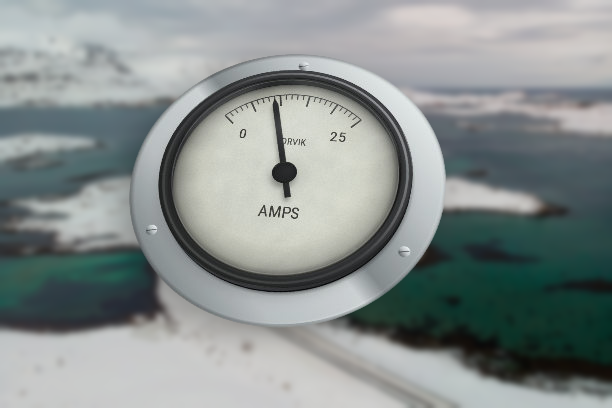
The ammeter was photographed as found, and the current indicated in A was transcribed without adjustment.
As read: 9 A
